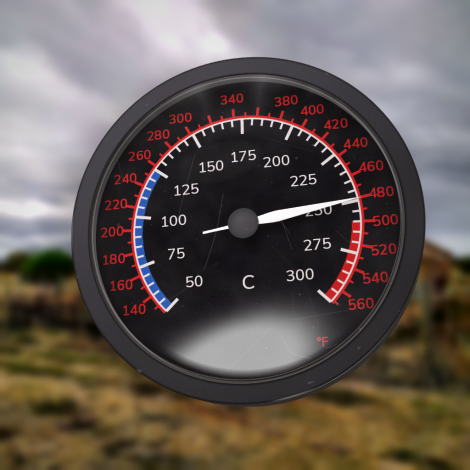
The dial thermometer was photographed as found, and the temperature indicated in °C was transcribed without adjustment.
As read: 250 °C
